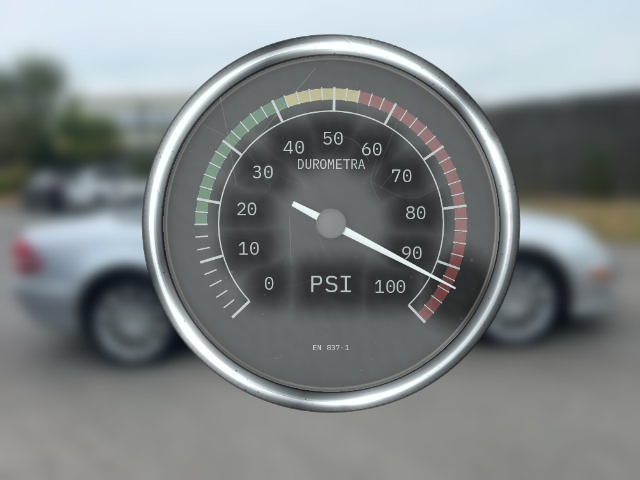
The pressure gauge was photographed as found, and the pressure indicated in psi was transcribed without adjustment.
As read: 93 psi
